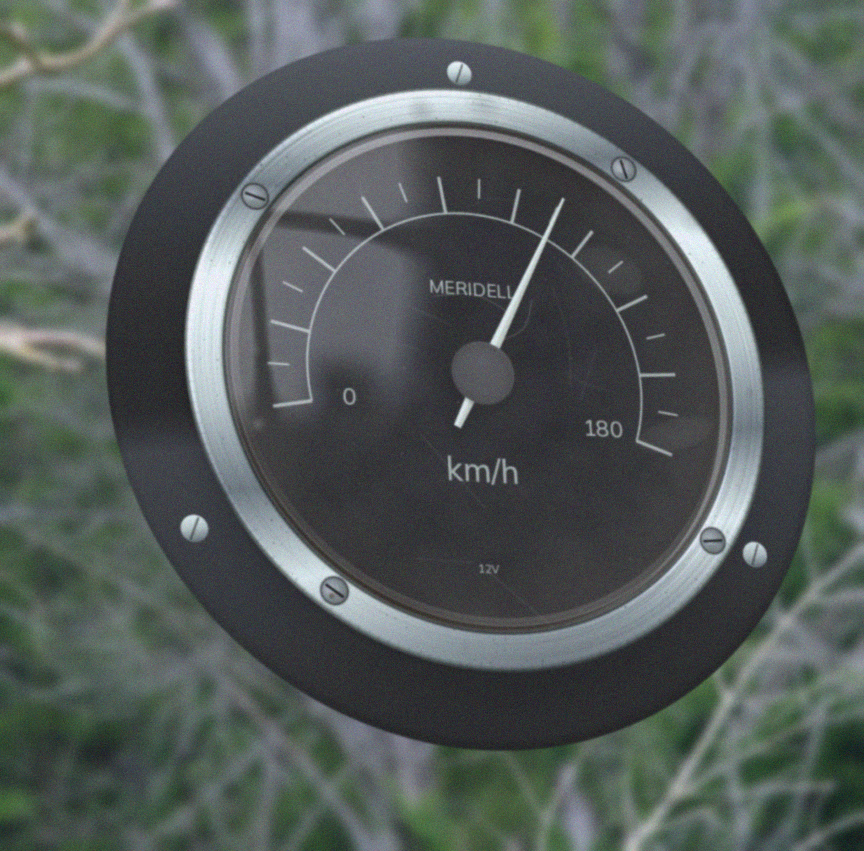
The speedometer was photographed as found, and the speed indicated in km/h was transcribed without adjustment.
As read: 110 km/h
